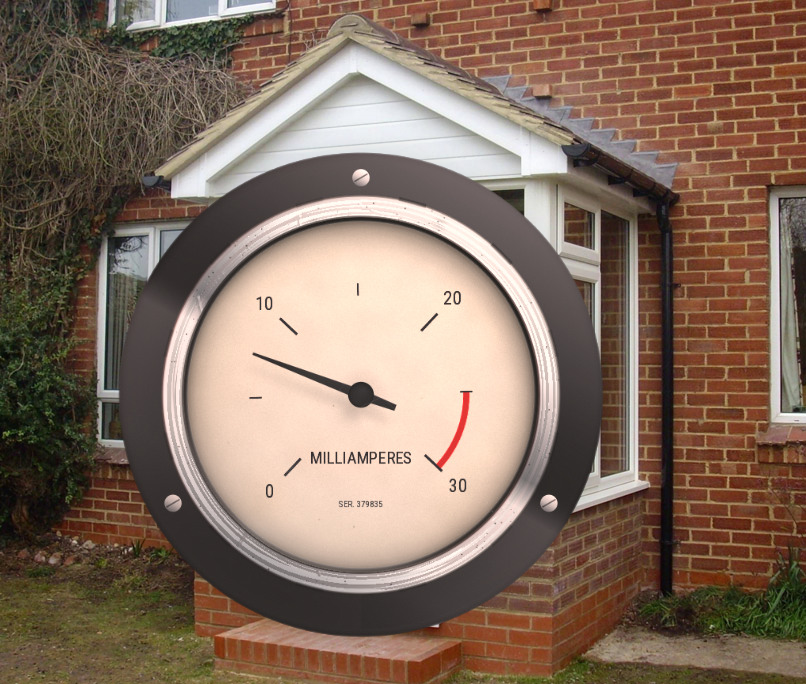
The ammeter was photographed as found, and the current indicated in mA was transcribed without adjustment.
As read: 7.5 mA
